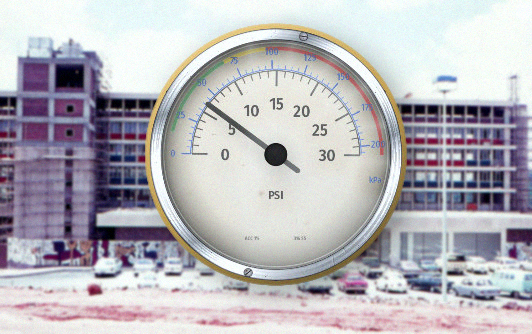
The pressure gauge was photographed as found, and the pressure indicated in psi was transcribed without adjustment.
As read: 6 psi
